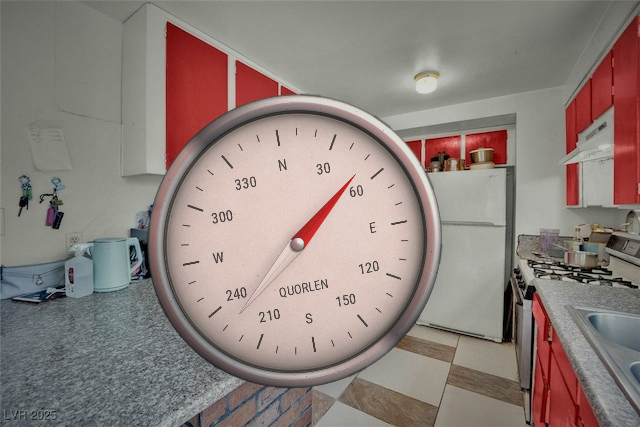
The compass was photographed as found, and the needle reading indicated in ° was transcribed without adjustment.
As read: 50 °
